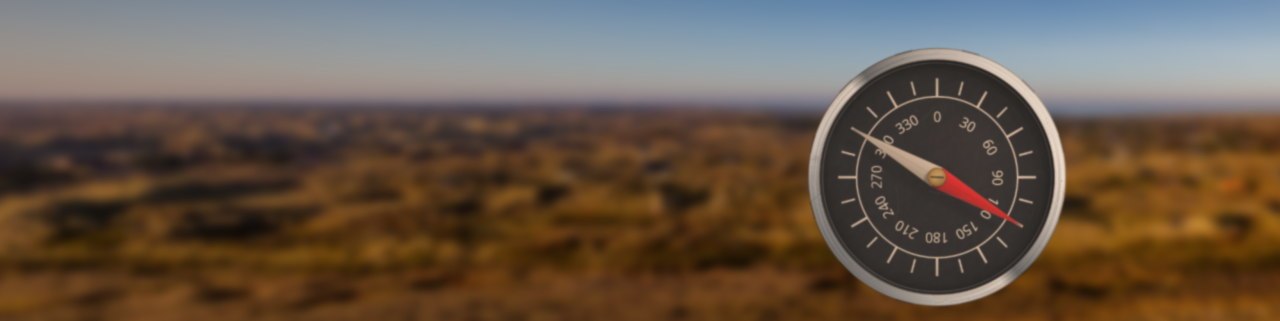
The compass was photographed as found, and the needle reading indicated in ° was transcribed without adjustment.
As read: 120 °
